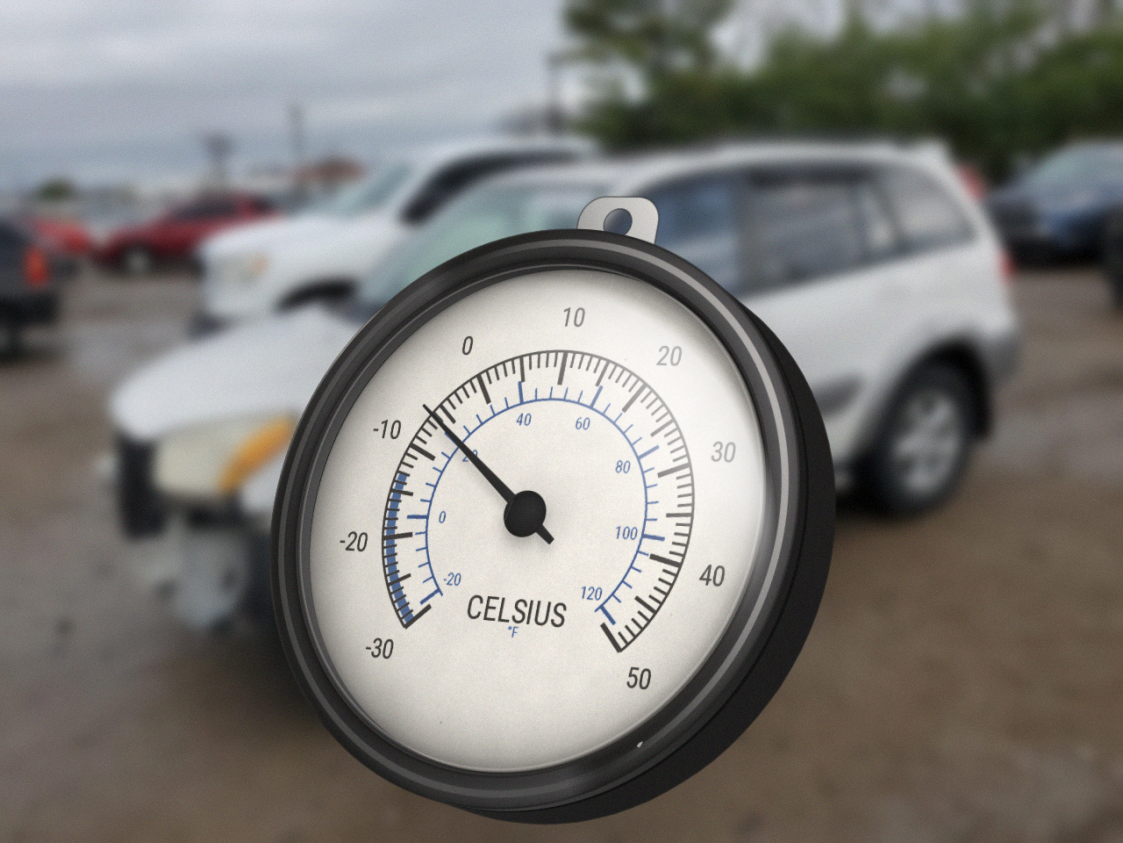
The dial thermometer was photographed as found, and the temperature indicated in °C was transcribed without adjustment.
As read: -6 °C
